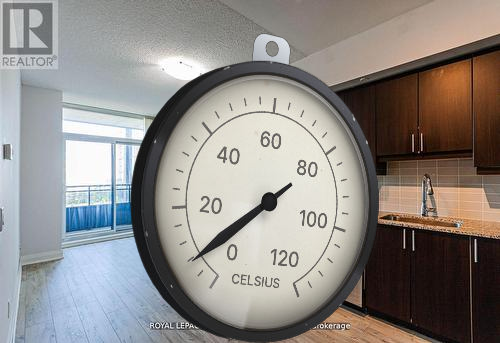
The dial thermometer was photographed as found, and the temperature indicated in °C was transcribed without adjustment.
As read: 8 °C
